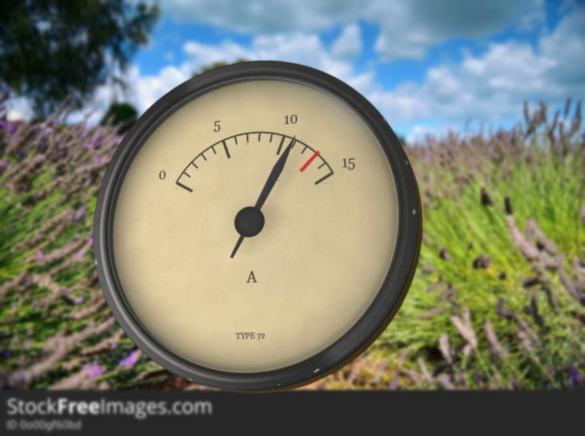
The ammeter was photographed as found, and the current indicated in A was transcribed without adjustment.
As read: 11 A
